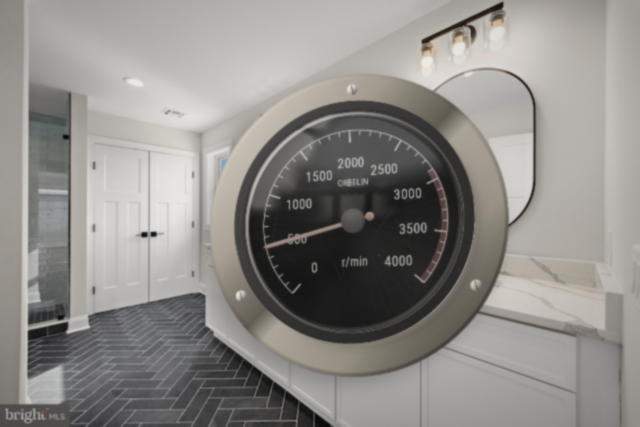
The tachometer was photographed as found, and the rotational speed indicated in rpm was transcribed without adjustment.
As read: 500 rpm
